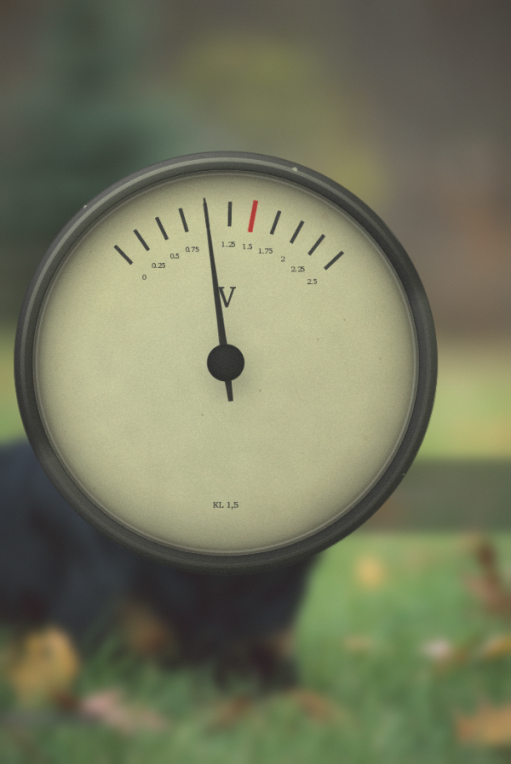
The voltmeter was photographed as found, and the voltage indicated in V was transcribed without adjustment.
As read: 1 V
